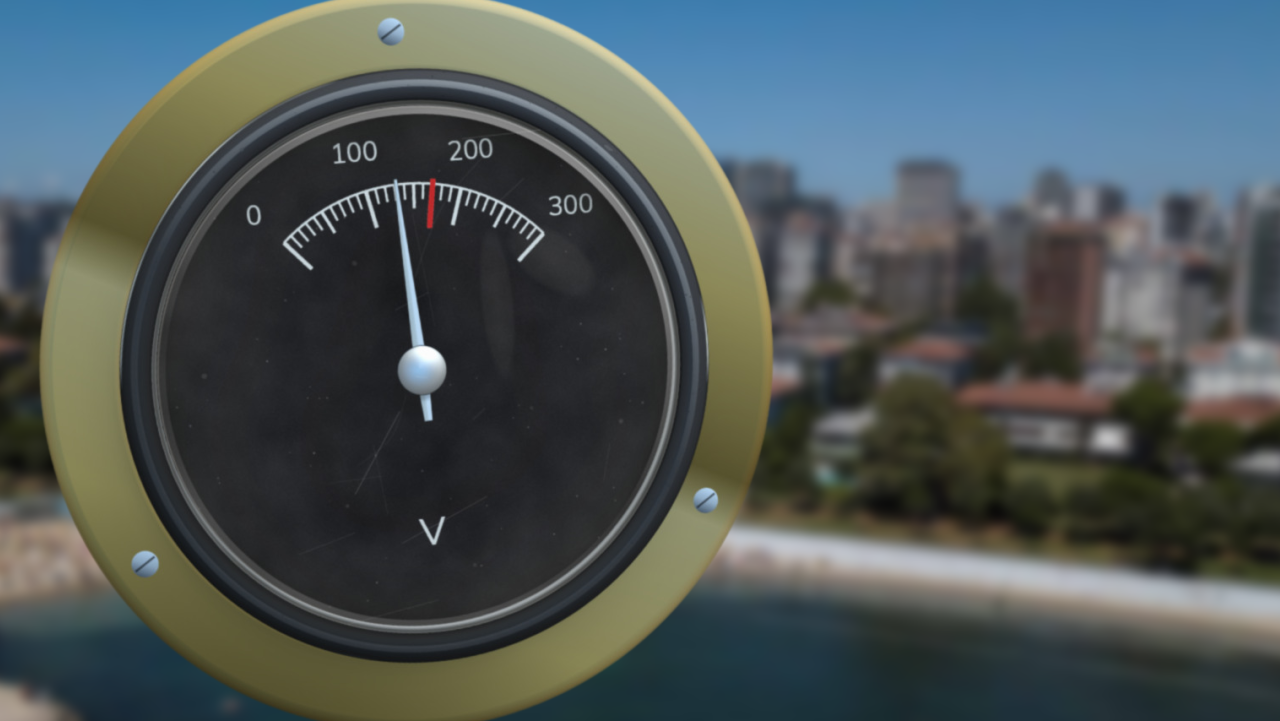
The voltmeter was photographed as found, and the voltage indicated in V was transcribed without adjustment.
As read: 130 V
